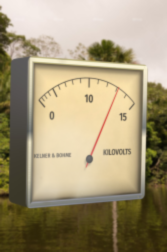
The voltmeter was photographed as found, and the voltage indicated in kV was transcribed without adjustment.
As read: 13 kV
